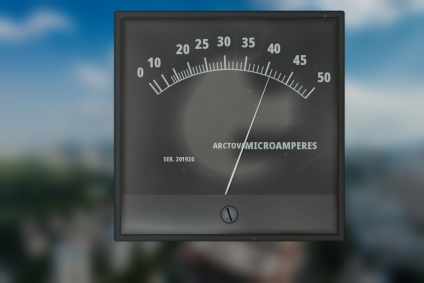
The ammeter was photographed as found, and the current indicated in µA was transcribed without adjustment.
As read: 41 µA
